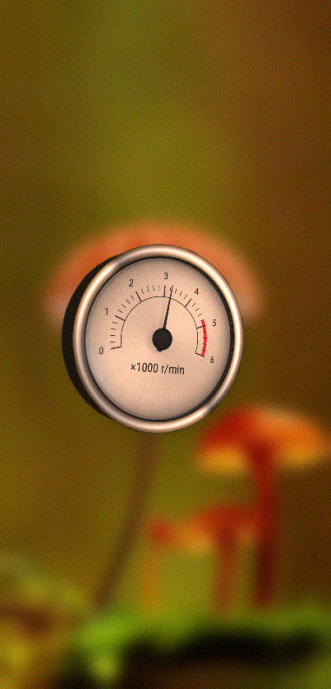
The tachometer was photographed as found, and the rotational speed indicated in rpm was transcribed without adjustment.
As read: 3200 rpm
